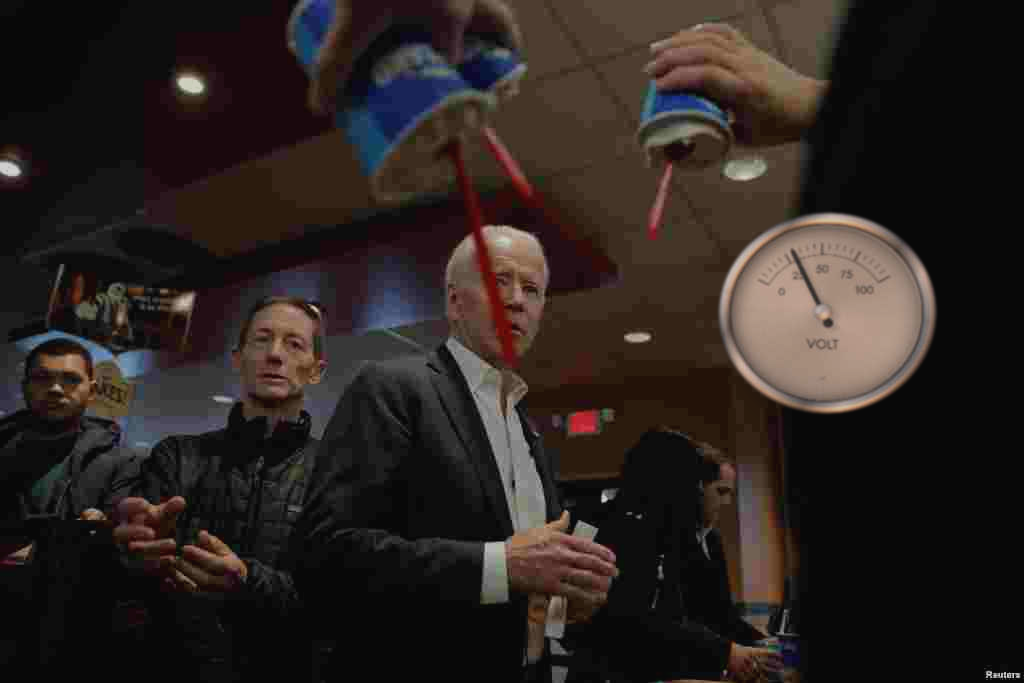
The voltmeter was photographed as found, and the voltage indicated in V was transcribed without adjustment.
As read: 30 V
